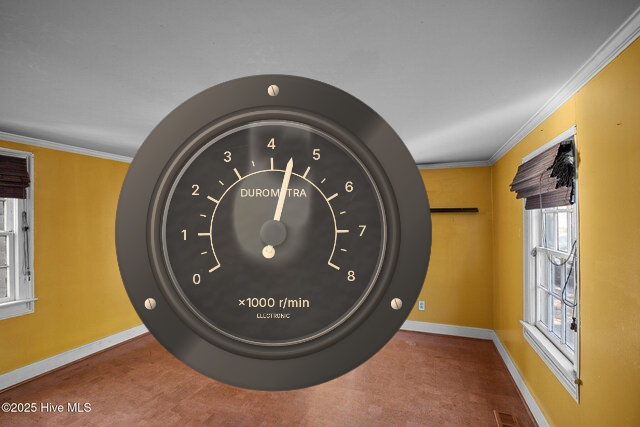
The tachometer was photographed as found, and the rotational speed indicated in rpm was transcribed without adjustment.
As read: 4500 rpm
